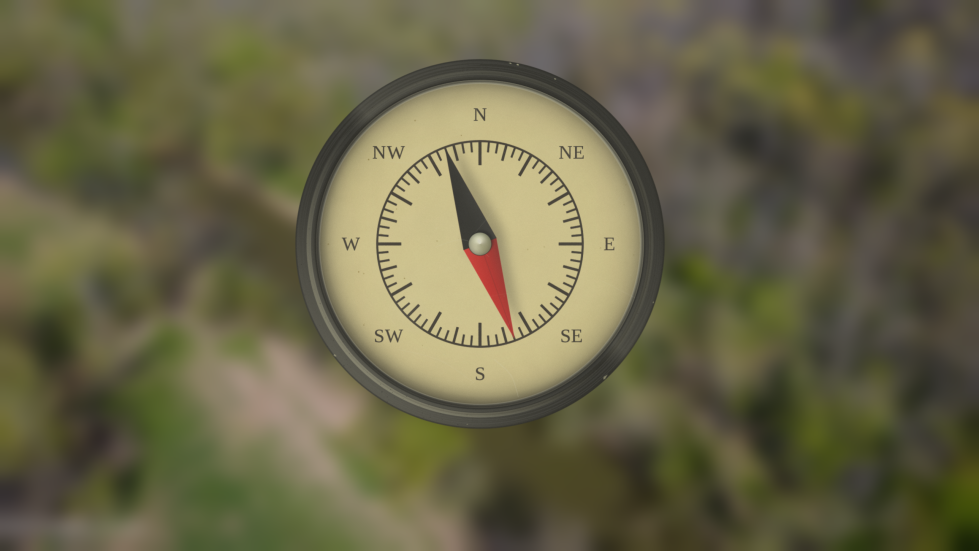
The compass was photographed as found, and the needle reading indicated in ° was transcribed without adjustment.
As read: 160 °
